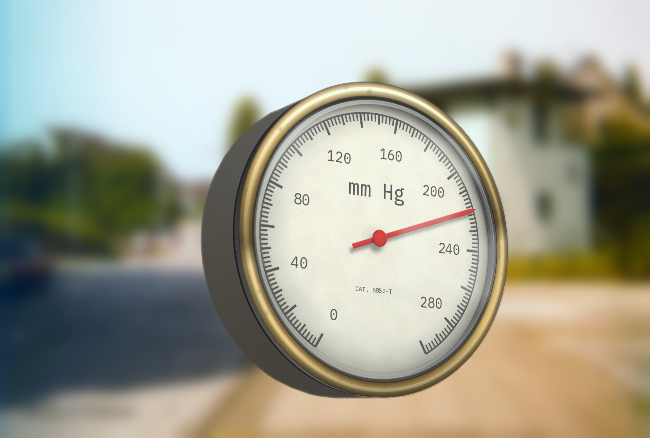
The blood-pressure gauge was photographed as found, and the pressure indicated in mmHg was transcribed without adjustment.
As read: 220 mmHg
